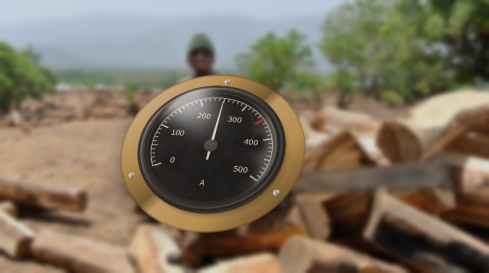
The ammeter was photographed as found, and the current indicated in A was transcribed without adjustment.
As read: 250 A
